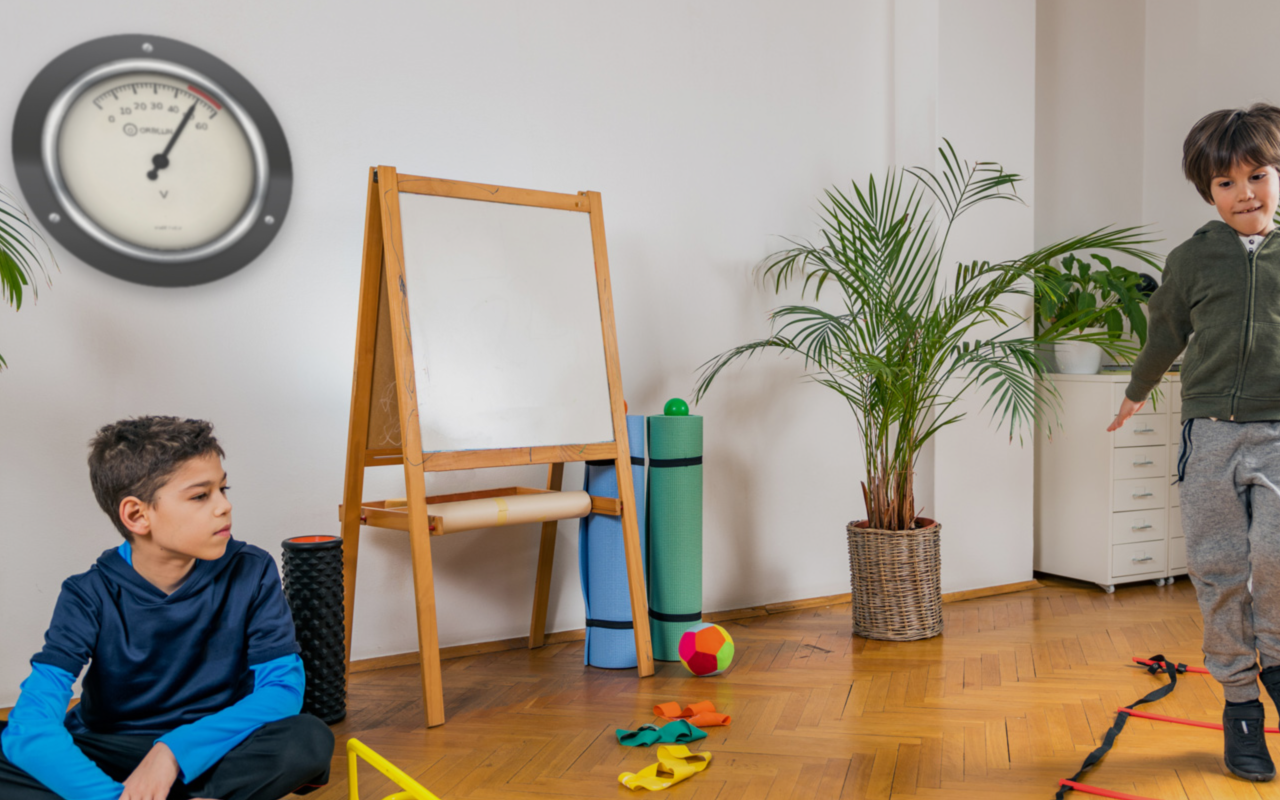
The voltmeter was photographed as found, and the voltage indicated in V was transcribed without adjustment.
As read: 50 V
